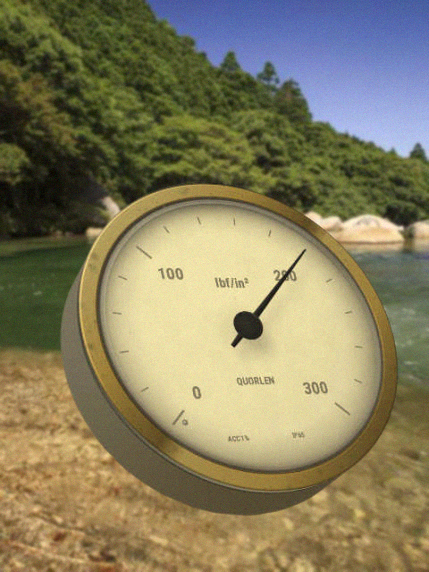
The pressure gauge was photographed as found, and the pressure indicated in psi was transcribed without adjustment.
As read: 200 psi
